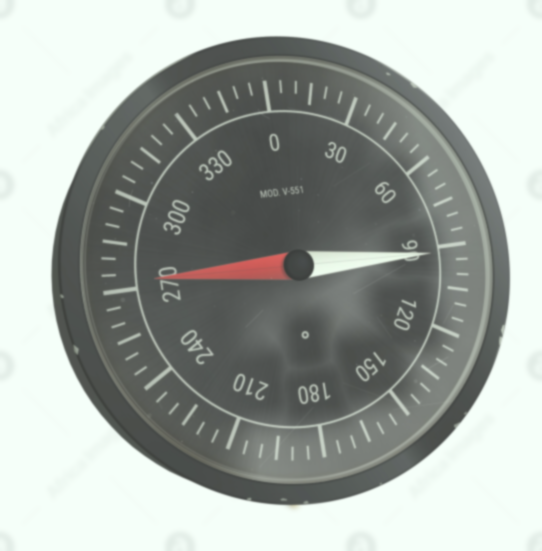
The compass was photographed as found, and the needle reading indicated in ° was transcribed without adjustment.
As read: 272.5 °
